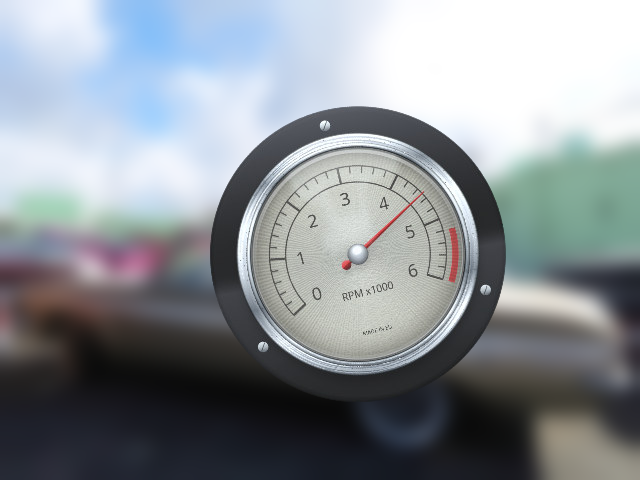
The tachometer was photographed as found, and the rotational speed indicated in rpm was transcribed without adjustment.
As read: 4500 rpm
